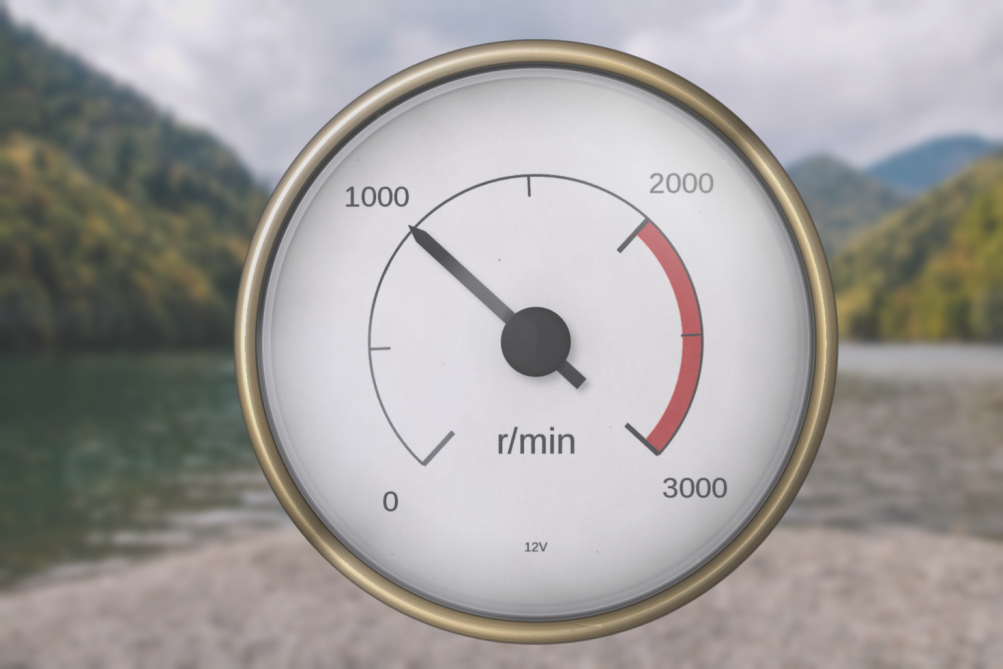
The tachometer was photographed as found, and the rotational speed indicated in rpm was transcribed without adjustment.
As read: 1000 rpm
